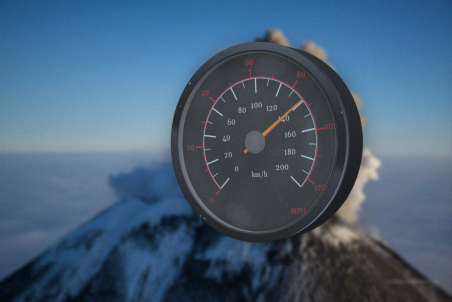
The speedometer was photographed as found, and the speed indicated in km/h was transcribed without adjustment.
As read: 140 km/h
